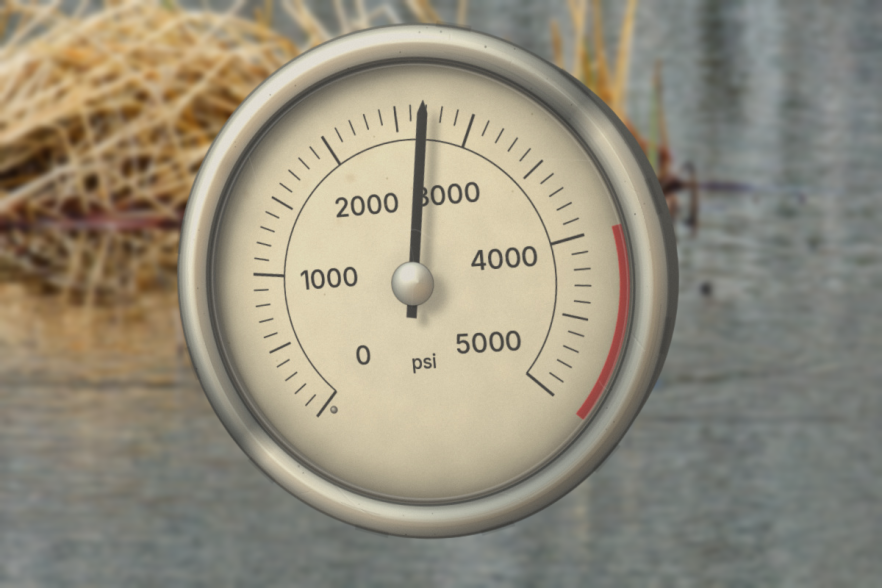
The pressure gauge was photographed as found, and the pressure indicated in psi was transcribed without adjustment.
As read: 2700 psi
